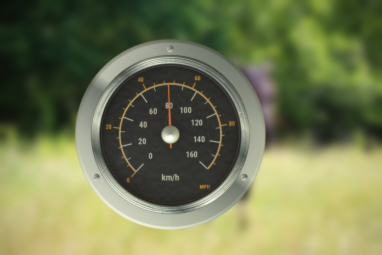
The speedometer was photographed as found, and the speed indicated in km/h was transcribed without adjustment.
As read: 80 km/h
